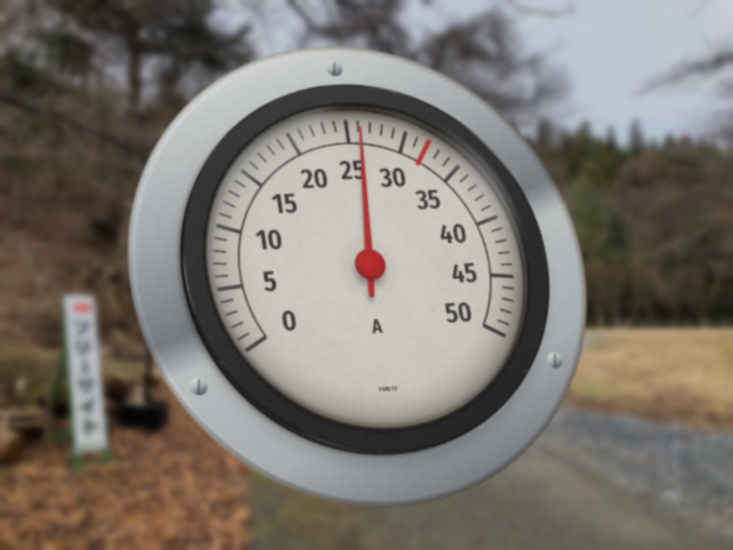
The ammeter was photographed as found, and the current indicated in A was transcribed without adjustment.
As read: 26 A
